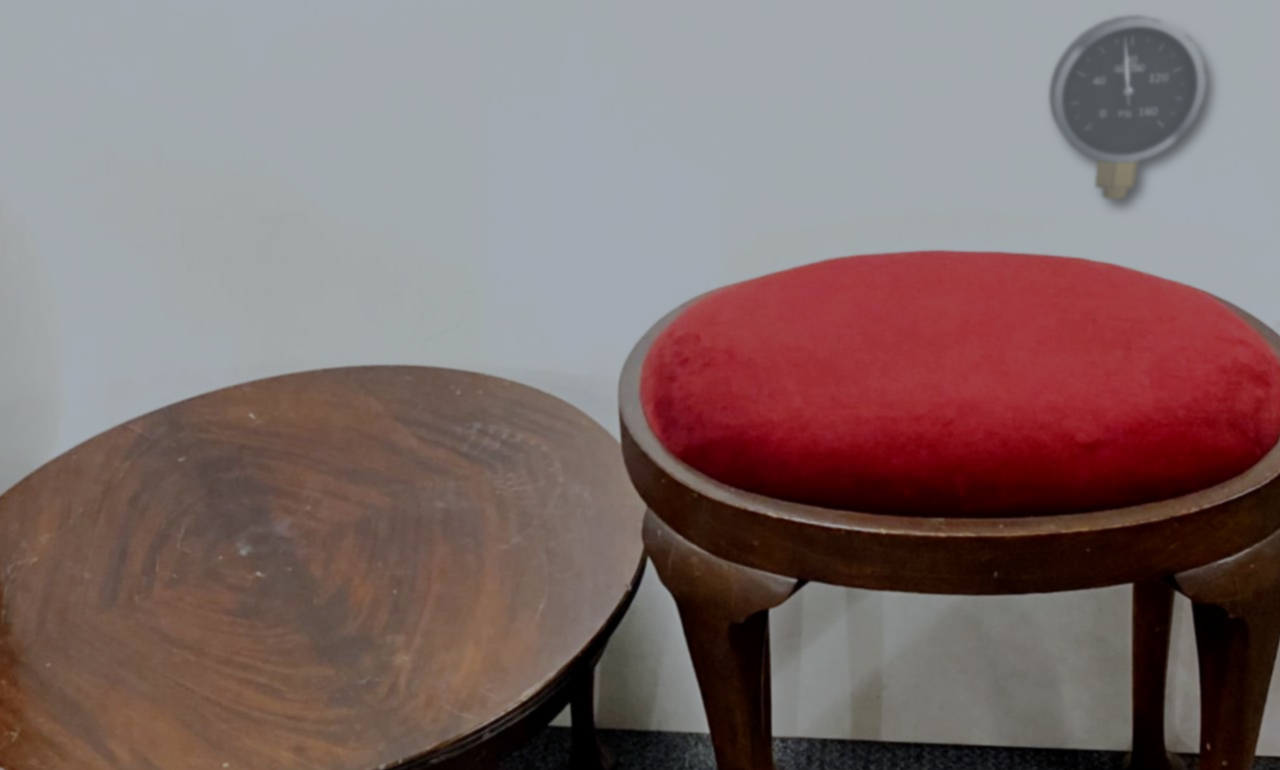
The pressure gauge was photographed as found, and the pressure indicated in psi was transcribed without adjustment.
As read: 75 psi
